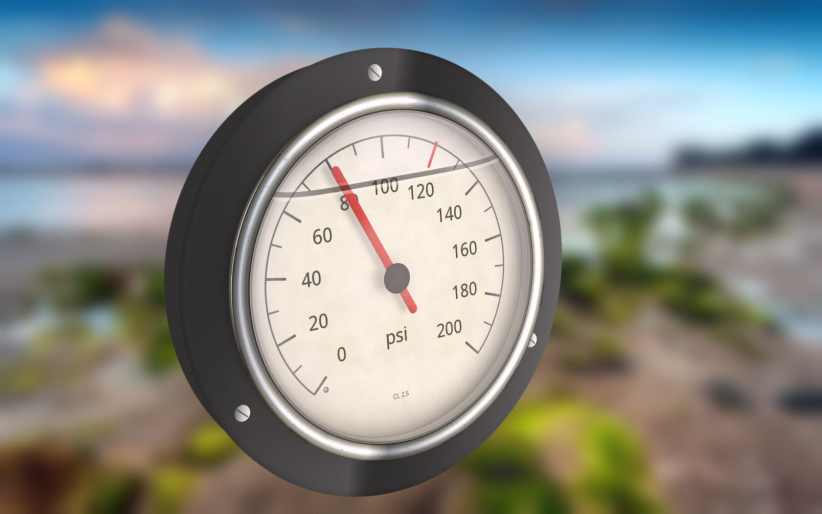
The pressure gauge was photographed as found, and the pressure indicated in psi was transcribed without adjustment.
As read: 80 psi
